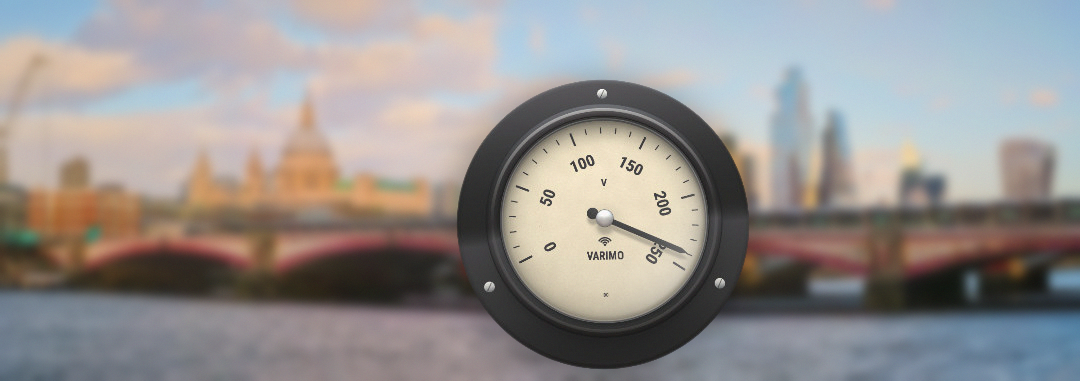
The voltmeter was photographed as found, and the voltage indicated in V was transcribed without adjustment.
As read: 240 V
